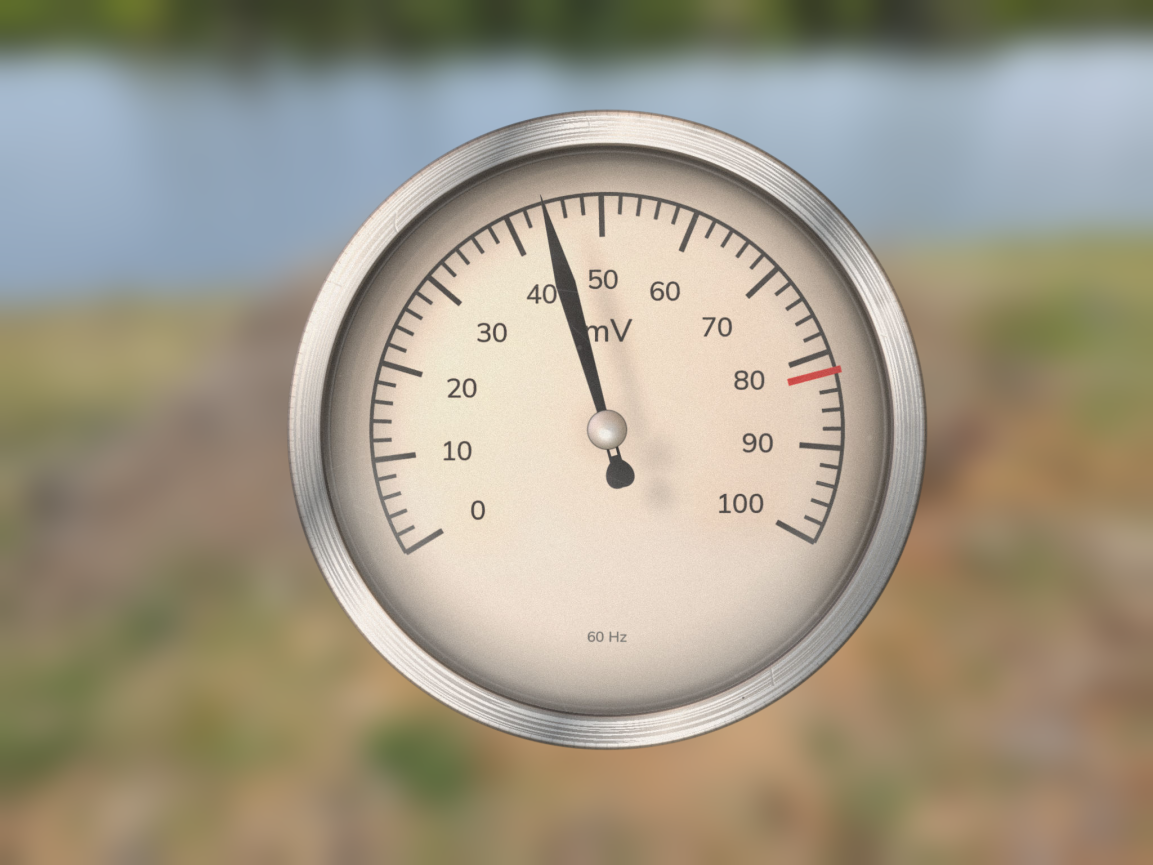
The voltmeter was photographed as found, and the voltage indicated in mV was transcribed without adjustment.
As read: 44 mV
